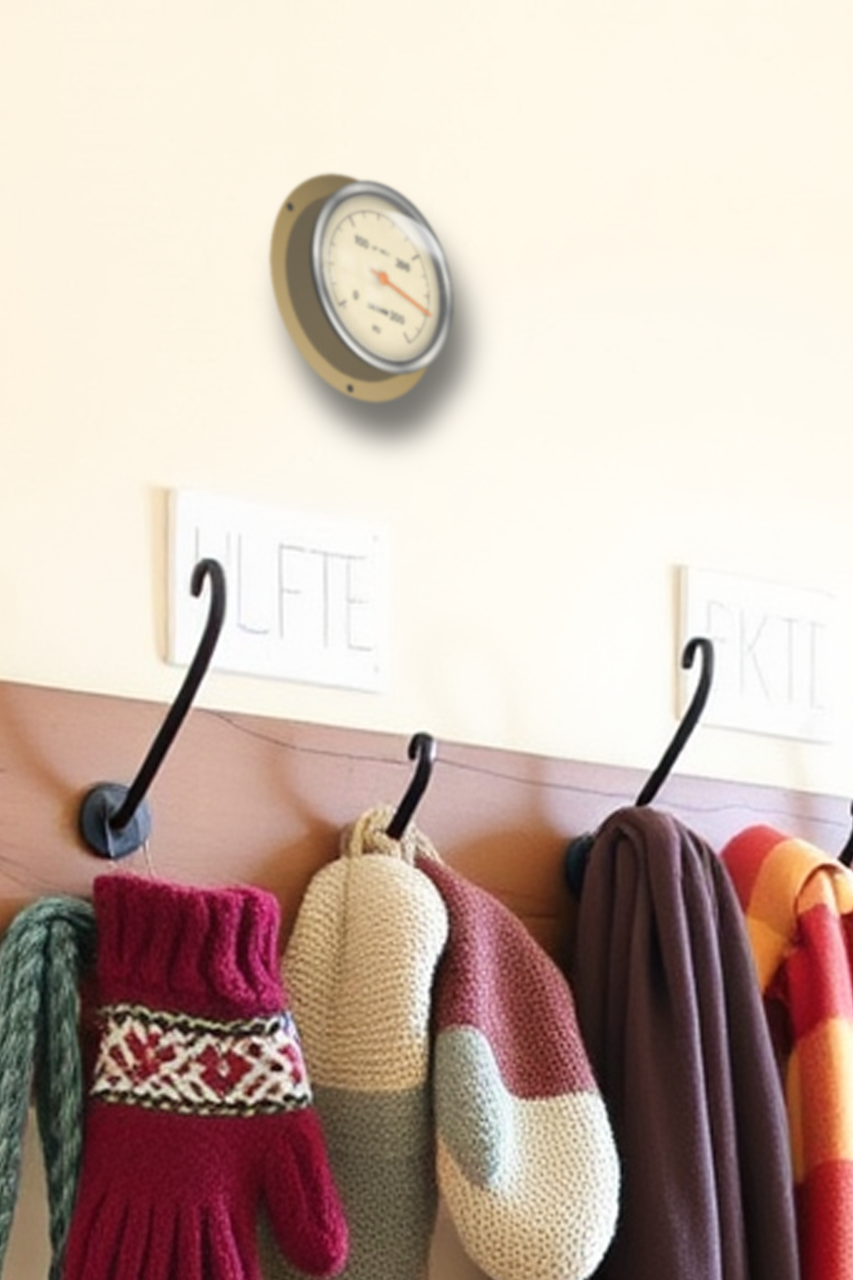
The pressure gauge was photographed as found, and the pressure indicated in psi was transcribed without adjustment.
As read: 260 psi
